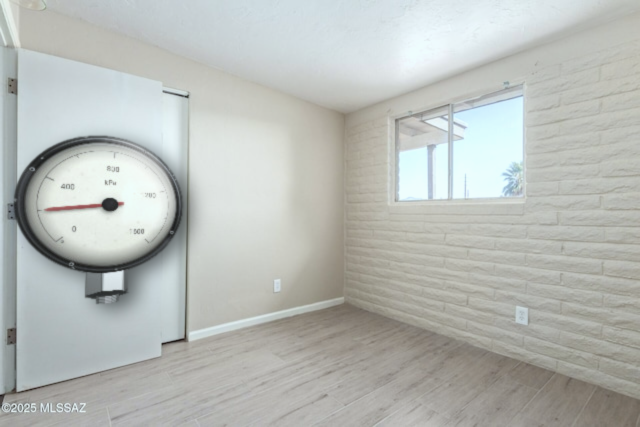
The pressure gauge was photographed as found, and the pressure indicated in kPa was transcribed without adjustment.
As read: 200 kPa
